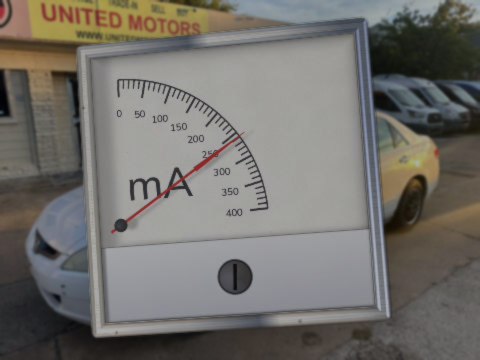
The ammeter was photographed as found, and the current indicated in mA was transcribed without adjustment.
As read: 260 mA
